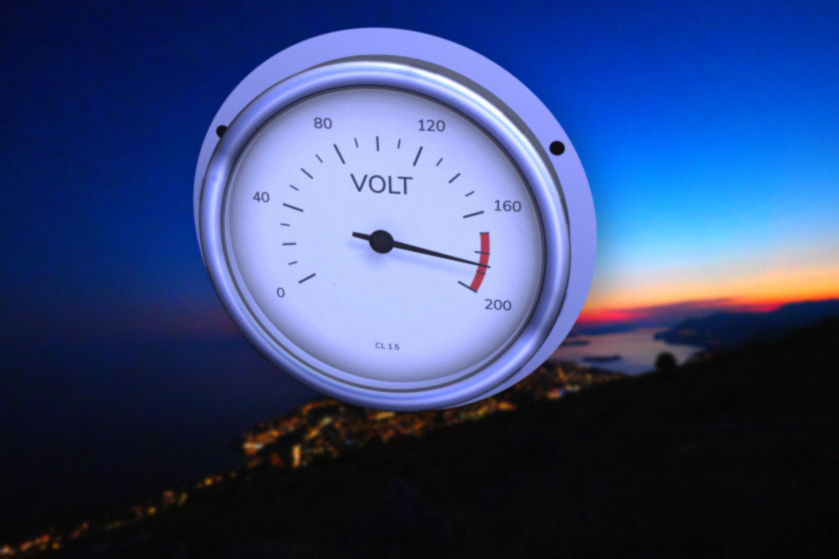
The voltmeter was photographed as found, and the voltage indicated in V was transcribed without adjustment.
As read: 185 V
